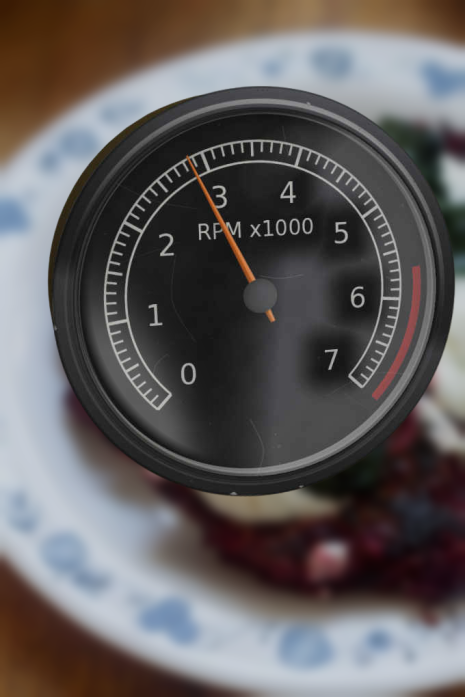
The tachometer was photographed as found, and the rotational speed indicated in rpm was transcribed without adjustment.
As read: 2850 rpm
